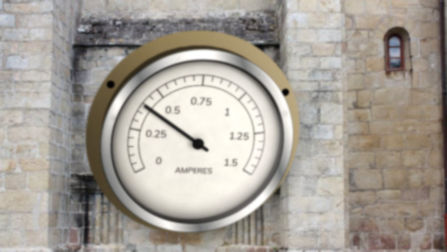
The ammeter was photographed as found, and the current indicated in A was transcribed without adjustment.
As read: 0.4 A
